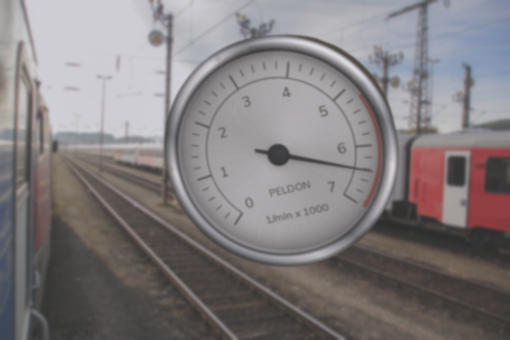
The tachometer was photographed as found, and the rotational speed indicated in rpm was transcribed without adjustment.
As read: 6400 rpm
